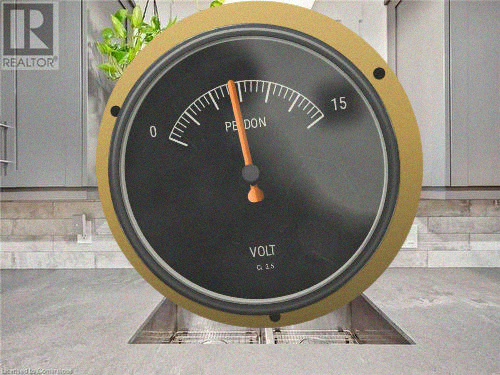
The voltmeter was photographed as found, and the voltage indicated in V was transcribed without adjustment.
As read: 7 V
